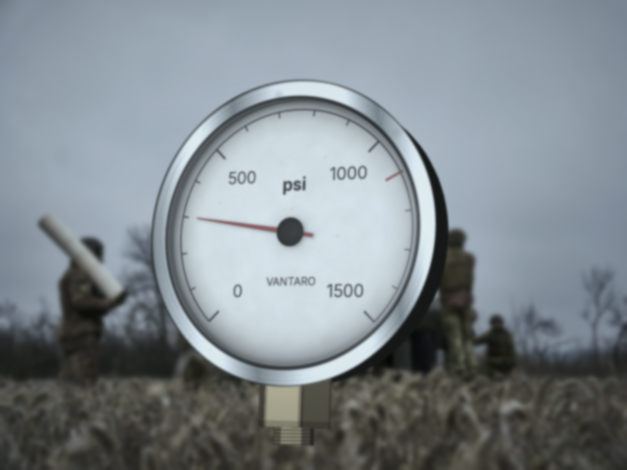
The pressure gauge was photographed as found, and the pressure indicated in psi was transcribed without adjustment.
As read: 300 psi
